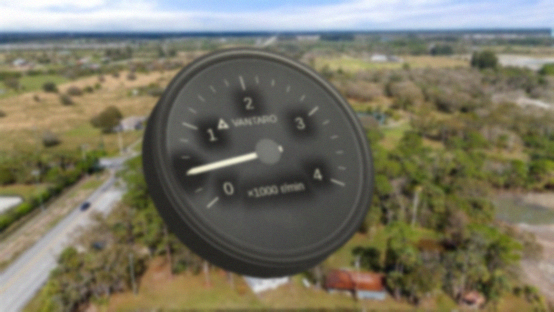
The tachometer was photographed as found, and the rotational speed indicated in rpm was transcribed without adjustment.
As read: 400 rpm
